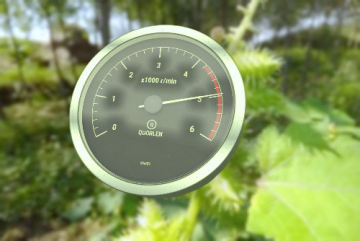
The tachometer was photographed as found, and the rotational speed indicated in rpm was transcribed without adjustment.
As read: 5000 rpm
